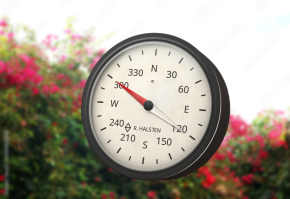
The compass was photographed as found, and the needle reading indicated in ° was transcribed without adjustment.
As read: 300 °
